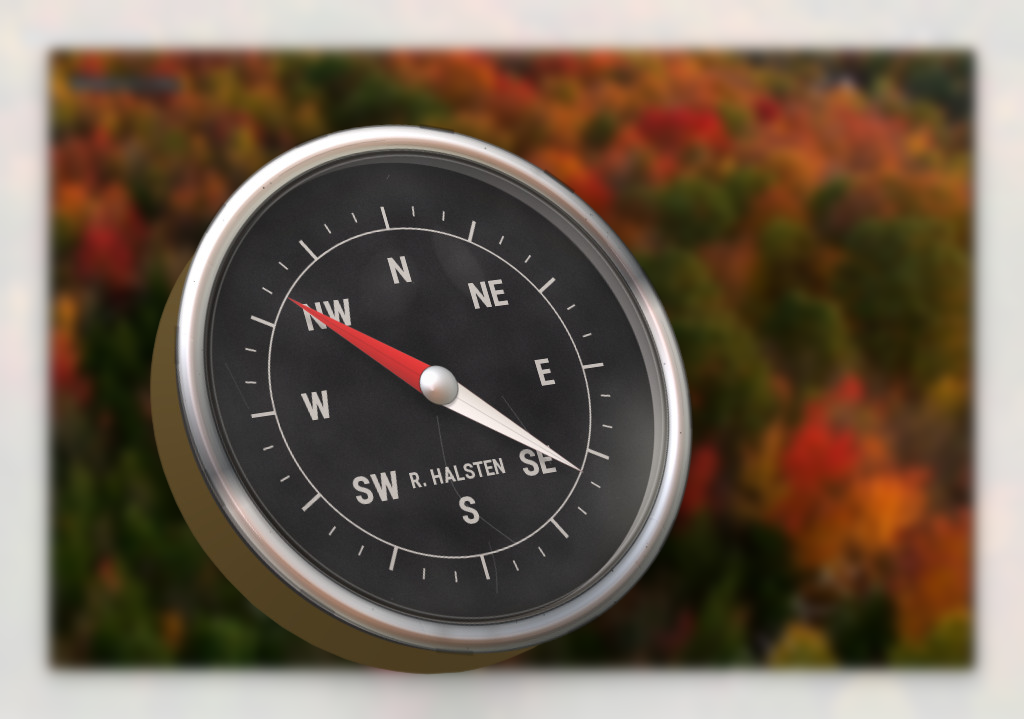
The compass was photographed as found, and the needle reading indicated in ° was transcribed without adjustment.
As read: 310 °
